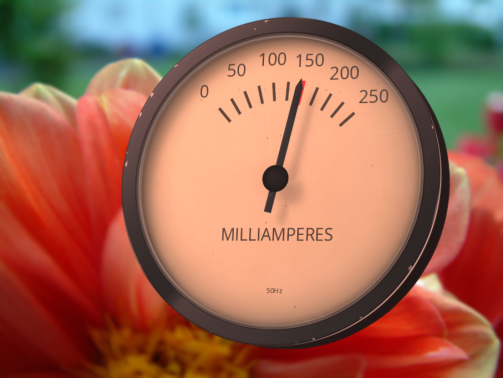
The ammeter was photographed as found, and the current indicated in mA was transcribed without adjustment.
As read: 150 mA
